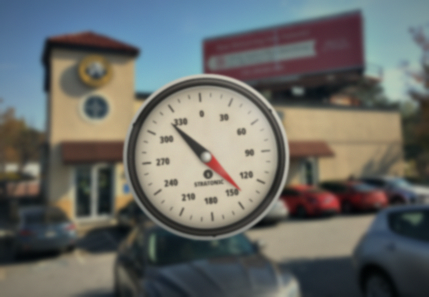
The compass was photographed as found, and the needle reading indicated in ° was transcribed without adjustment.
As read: 140 °
